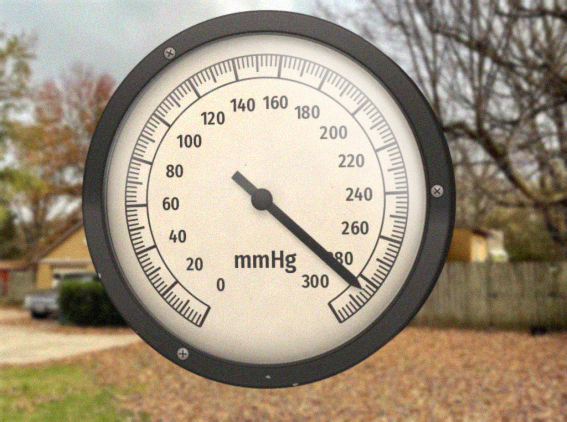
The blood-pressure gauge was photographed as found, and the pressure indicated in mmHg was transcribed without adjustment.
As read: 284 mmHg
